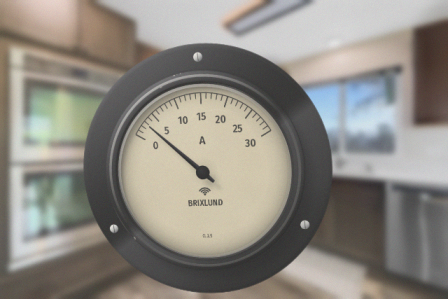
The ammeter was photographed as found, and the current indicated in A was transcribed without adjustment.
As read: 3 A
